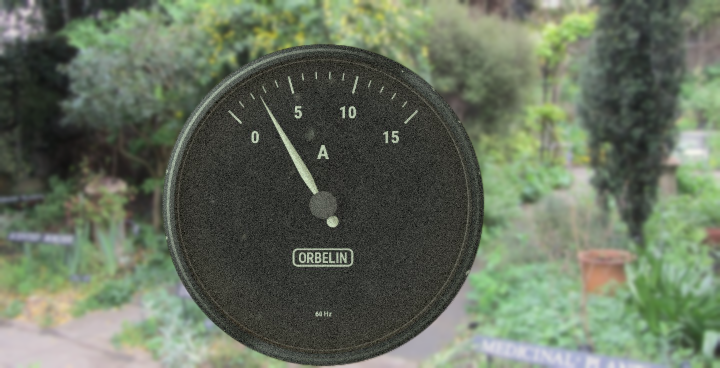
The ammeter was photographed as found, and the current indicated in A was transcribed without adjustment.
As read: 2.5 A
